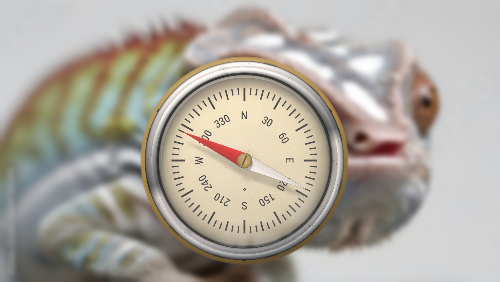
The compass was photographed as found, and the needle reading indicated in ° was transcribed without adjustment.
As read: 295 °
